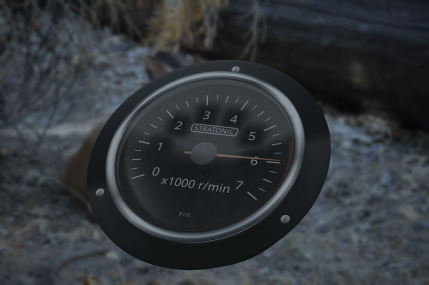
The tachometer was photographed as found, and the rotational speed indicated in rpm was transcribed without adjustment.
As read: 6000 rpm
